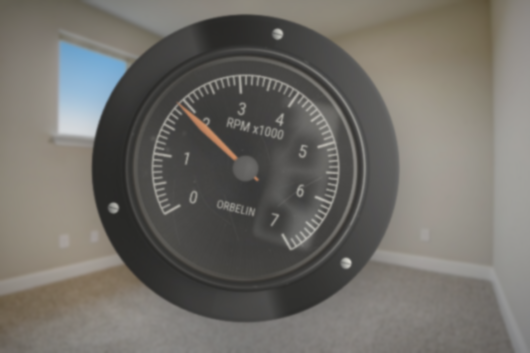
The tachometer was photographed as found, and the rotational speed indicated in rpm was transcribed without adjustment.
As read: 1900 rpm
